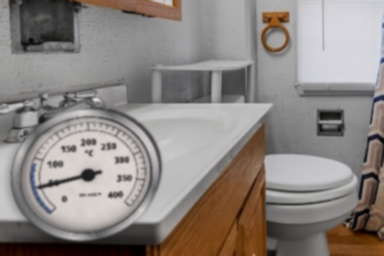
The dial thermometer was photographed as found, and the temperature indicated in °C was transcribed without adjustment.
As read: 50 °C
